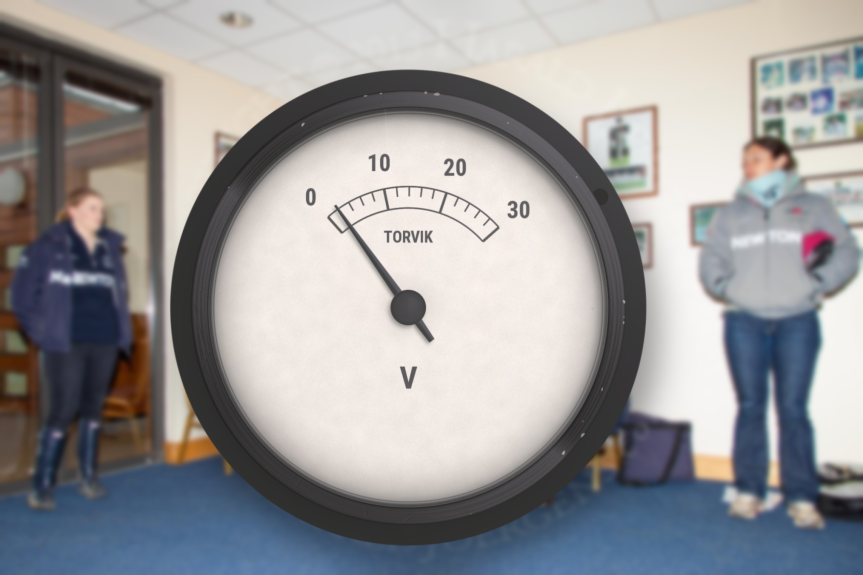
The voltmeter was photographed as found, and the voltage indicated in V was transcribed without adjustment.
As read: 2 V
